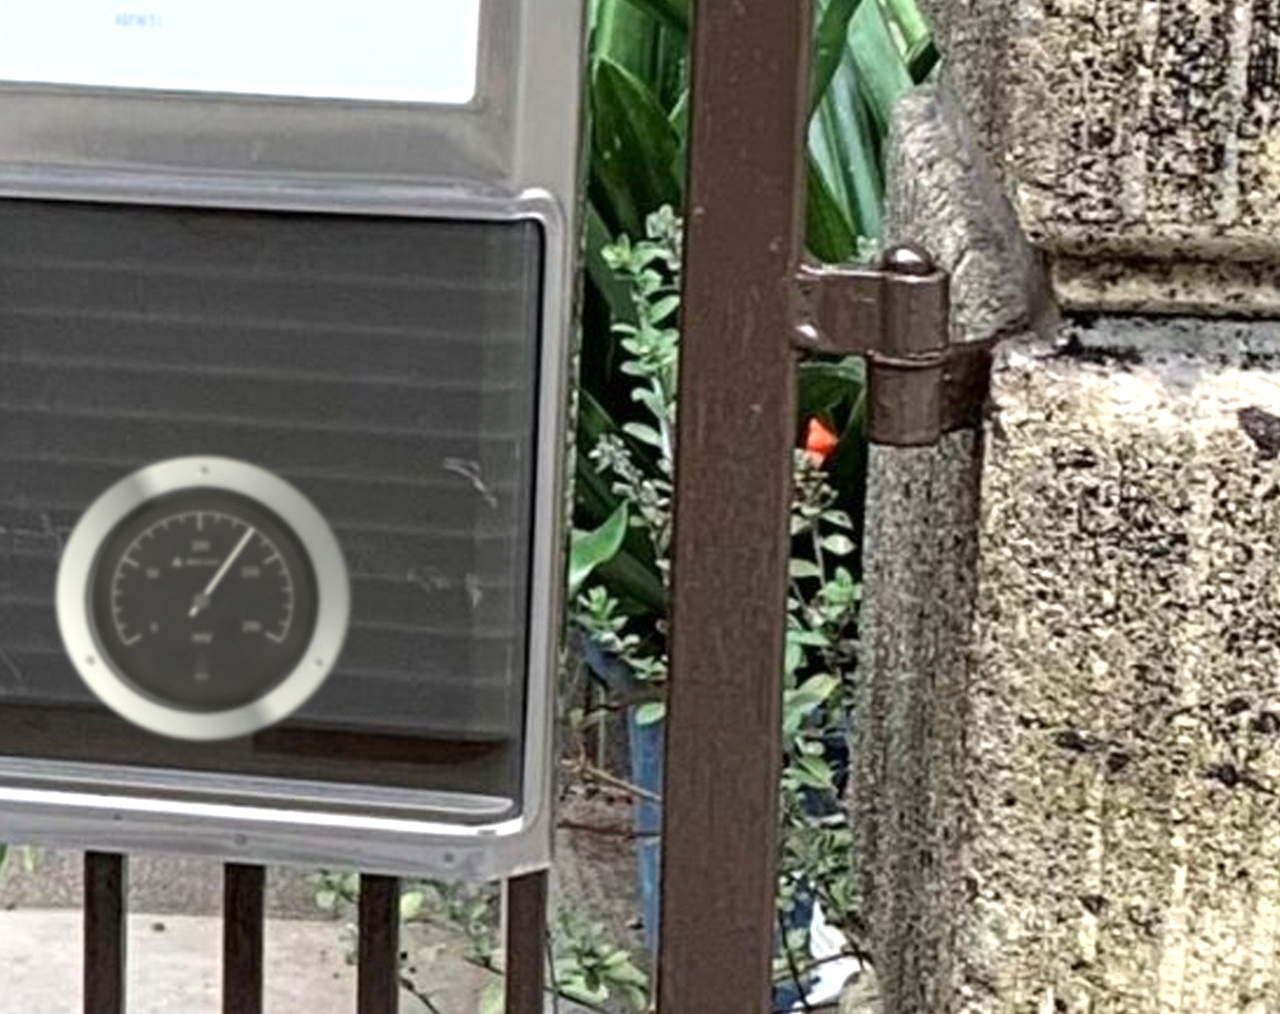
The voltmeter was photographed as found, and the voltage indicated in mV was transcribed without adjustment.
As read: 130 mV
